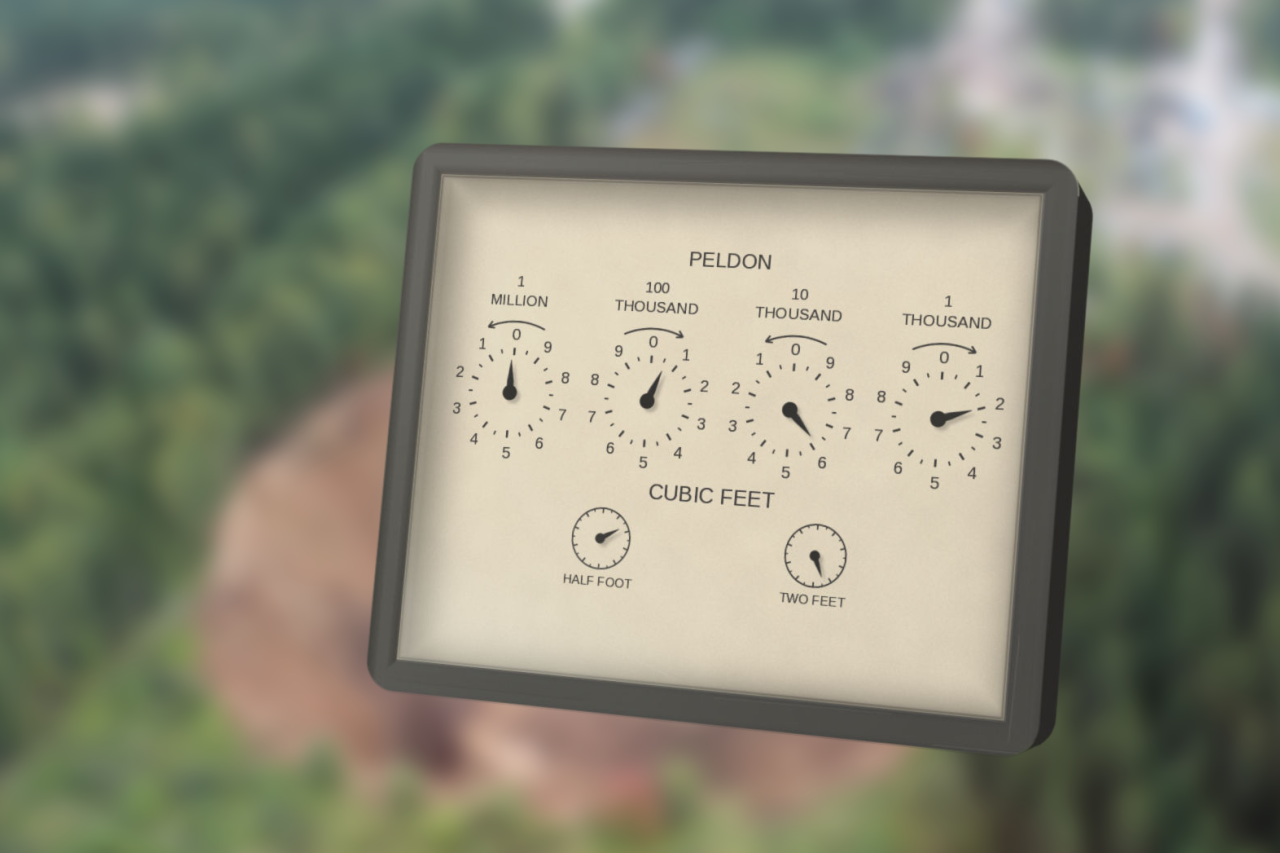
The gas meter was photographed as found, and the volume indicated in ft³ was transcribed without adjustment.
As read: 6200 ft³
